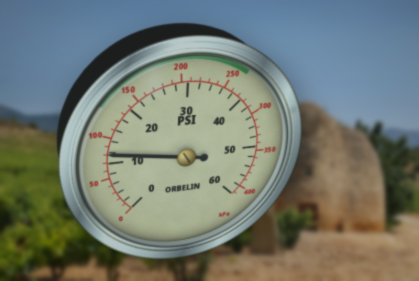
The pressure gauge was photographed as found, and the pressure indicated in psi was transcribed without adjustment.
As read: 12 psi
